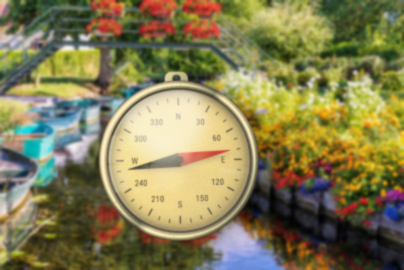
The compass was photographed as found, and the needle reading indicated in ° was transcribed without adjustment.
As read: 80 °
